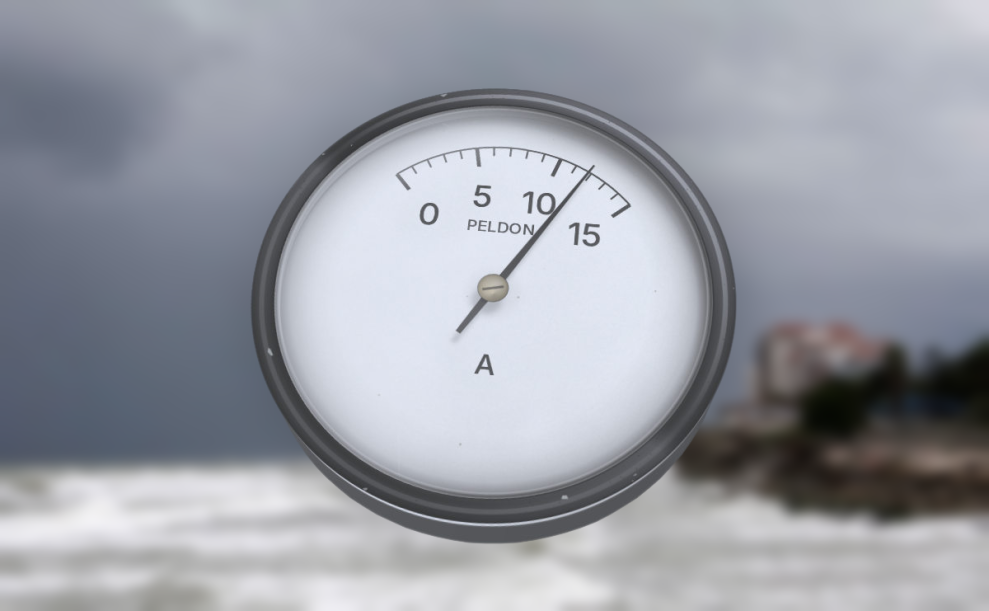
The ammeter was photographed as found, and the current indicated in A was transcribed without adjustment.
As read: 12 A
